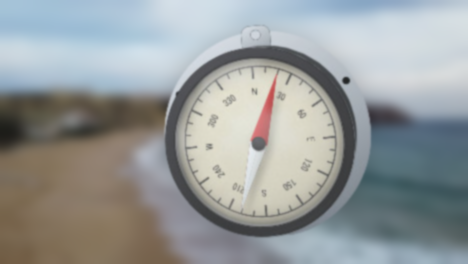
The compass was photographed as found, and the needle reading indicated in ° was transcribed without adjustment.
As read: 20 °
